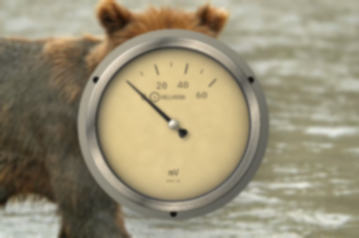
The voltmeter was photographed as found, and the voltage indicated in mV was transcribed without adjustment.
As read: 0 mV
